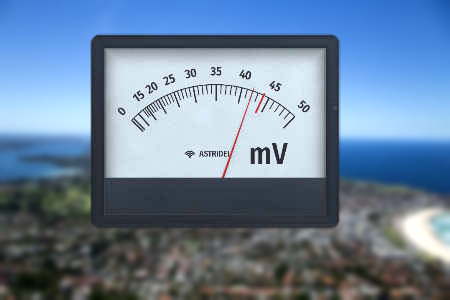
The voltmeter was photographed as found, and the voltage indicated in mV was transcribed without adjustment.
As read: 42 mV
